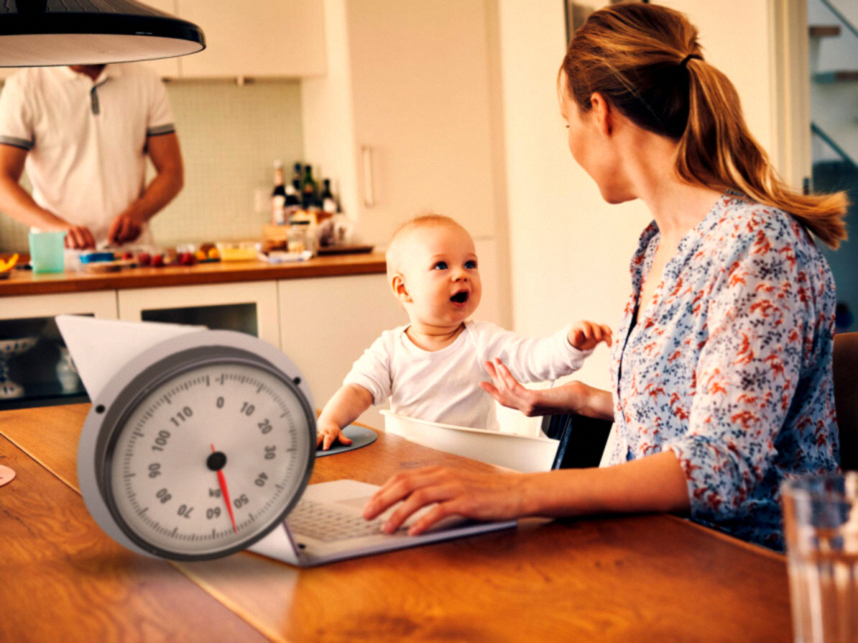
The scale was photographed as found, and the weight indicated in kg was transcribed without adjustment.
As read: 55 kg
